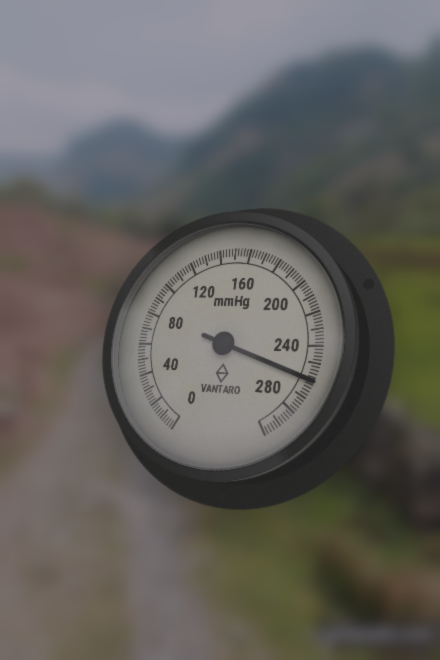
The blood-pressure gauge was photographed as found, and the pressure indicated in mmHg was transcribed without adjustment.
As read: 260 mmHg
